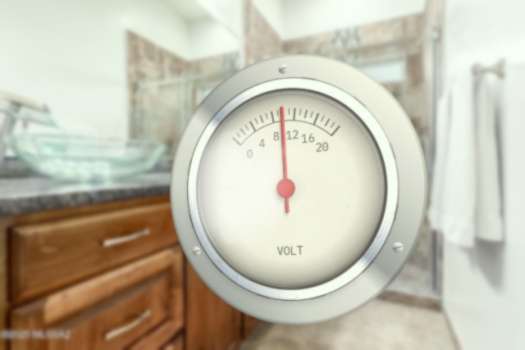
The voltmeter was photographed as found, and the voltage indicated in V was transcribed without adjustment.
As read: 10 V
